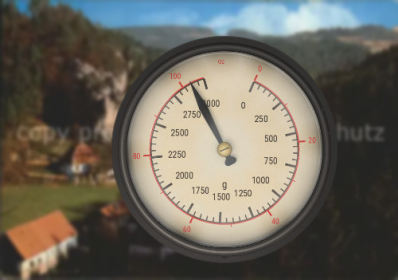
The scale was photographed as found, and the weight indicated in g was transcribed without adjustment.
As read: 2900 g
